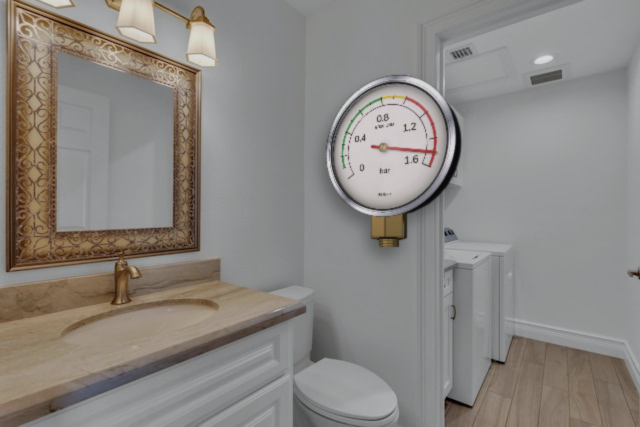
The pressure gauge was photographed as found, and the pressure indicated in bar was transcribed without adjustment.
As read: 1.5 bar
